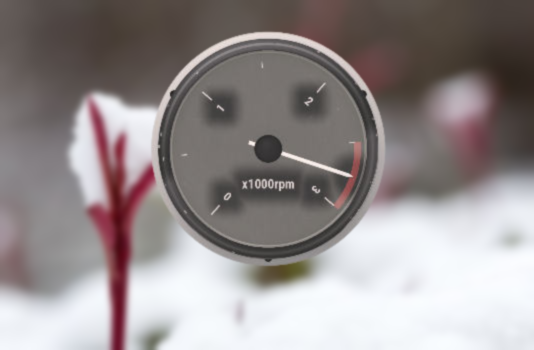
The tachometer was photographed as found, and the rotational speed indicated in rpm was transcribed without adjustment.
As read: 2750 rpm
